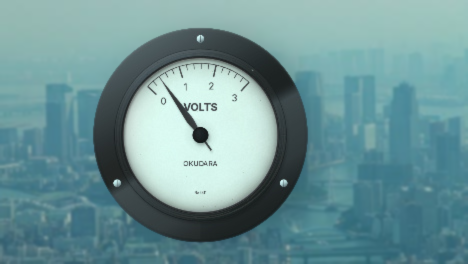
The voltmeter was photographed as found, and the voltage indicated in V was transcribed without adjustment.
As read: 0.4 V
